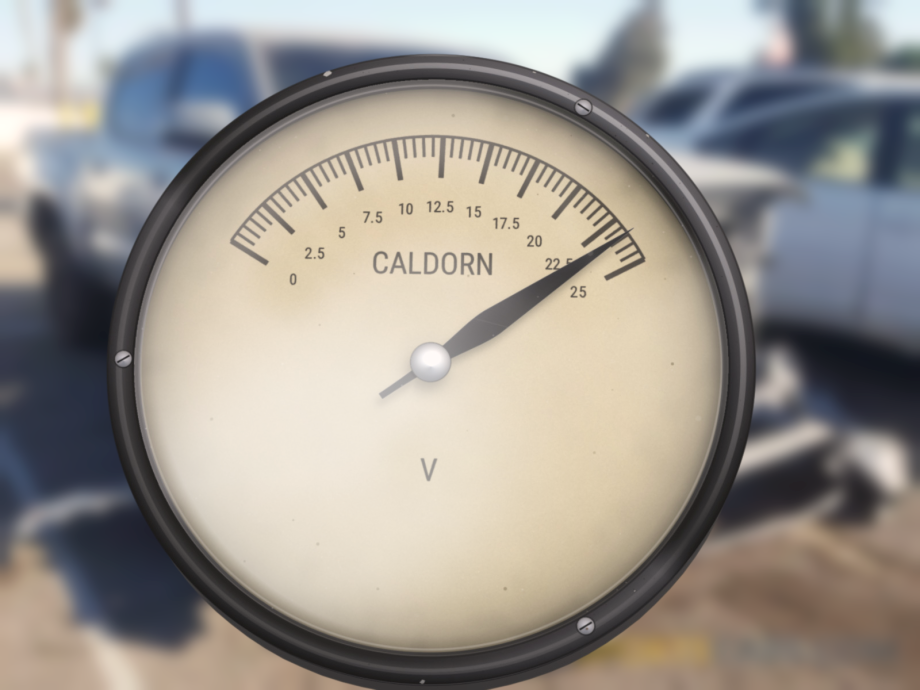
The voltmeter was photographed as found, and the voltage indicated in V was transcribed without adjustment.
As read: 23.5 V
